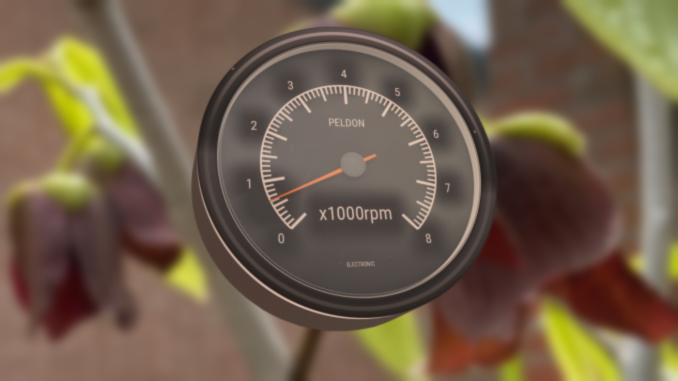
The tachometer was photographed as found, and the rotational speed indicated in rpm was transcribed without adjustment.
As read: 600 rpm
